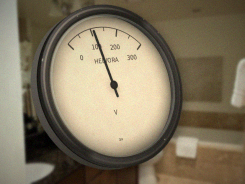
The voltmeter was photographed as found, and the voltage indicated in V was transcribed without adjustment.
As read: 100 V
